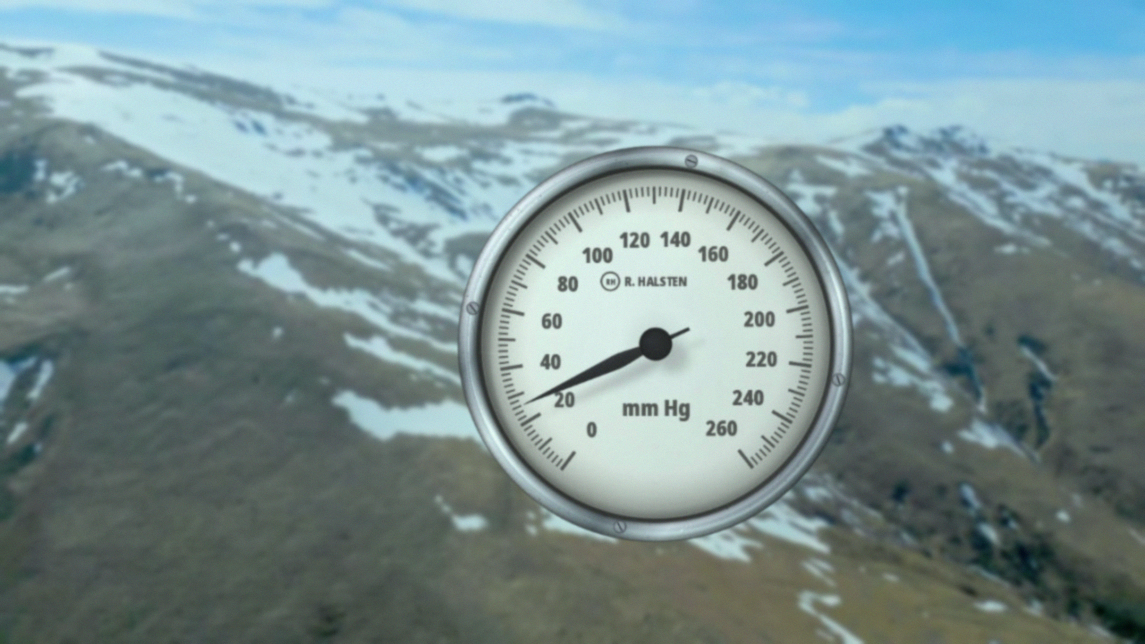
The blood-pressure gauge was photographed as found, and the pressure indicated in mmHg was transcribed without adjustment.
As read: 26 mmHg
